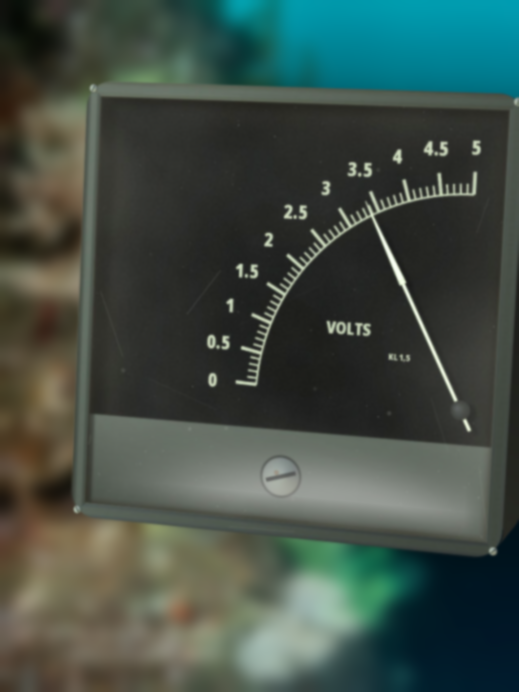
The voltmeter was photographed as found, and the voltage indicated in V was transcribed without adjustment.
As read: 3.4 V
